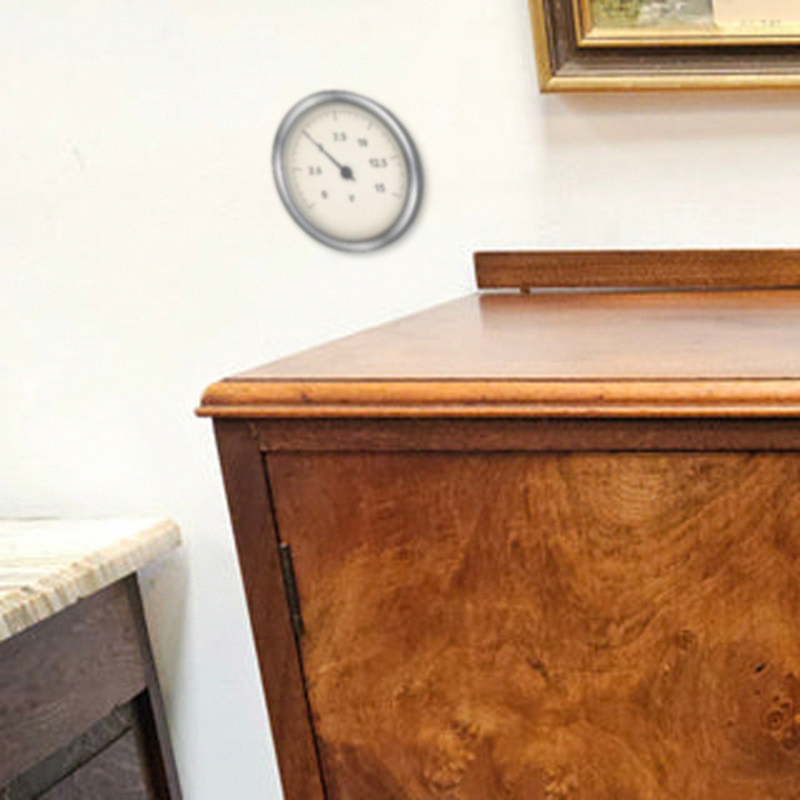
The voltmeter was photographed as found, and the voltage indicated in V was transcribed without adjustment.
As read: 5 V
